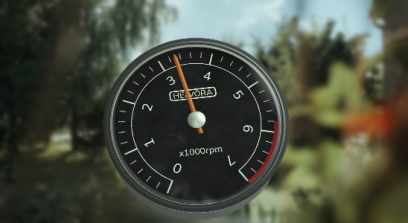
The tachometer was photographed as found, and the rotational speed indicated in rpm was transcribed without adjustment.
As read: 3300 rpm
